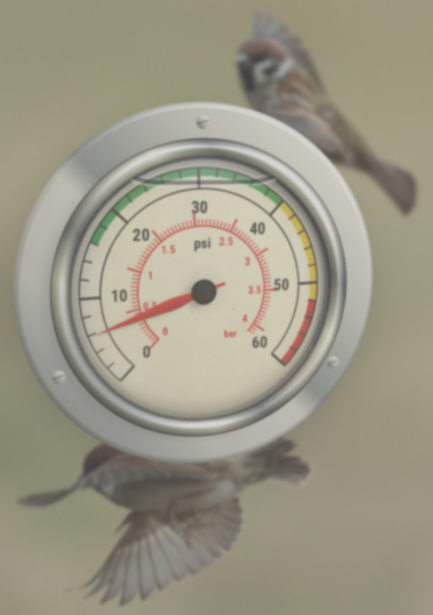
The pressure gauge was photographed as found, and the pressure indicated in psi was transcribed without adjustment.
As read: 6 psi
